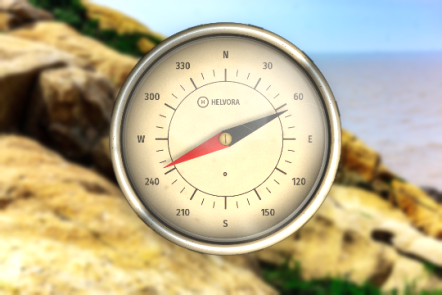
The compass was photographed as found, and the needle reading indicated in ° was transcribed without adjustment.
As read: 245 °
